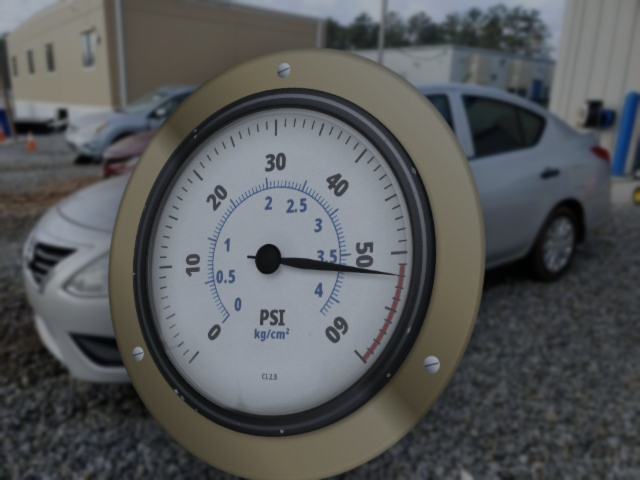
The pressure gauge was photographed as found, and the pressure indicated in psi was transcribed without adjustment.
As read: 52 psi
